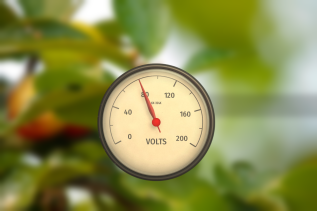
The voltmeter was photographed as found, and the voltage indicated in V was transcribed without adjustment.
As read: 80 V
